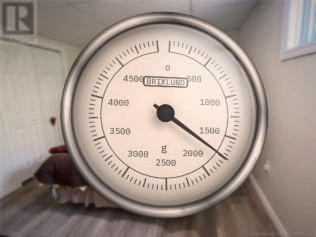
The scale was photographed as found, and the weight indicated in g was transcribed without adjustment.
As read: 1750 g
